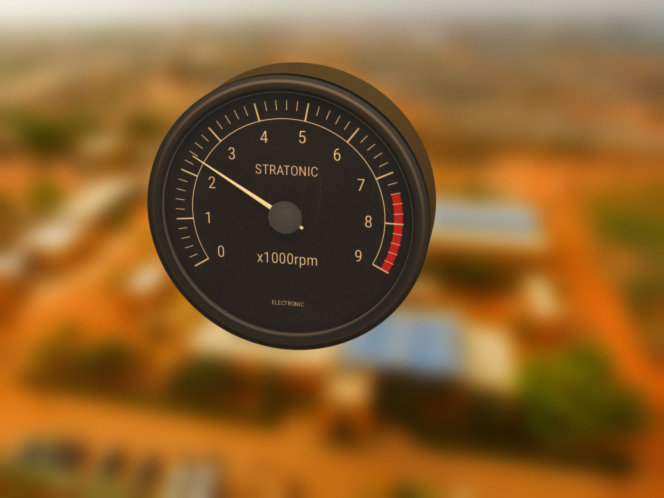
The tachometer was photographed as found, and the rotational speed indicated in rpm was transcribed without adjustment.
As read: 2400 rpm
